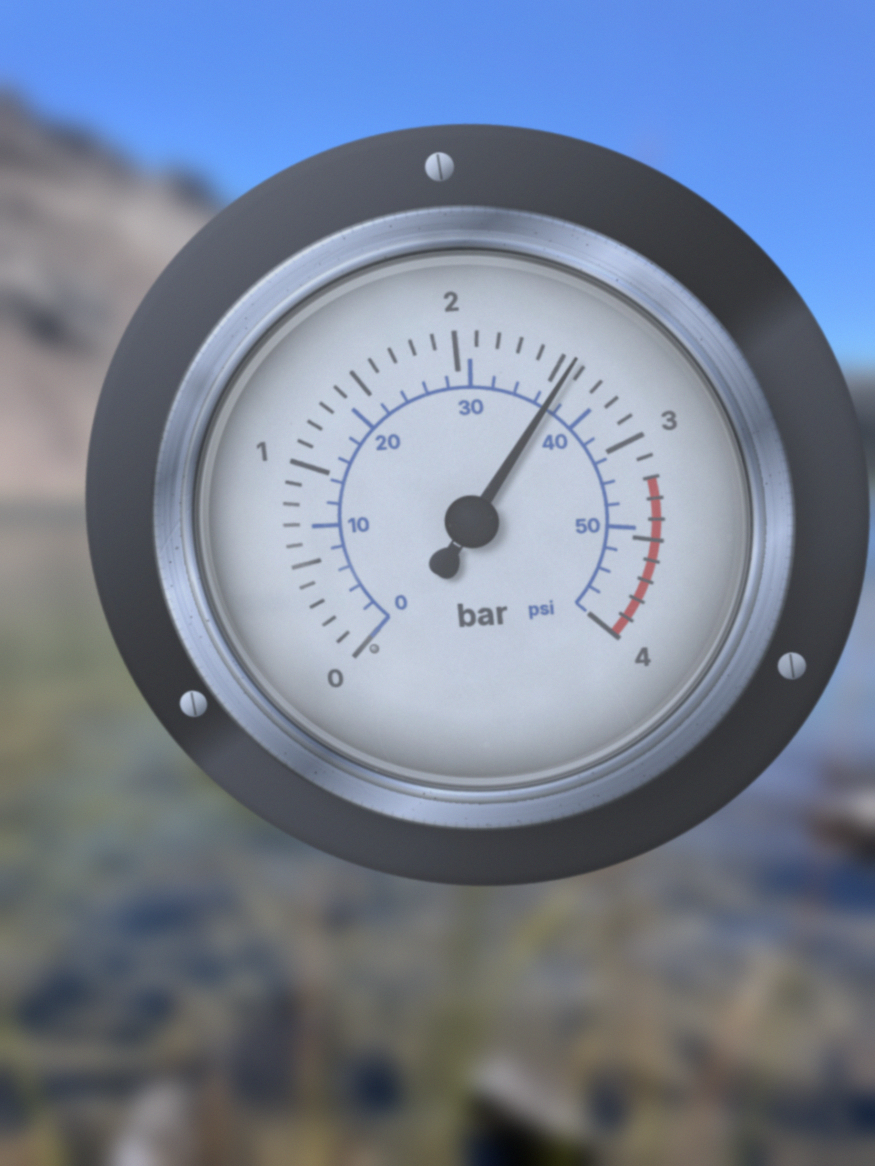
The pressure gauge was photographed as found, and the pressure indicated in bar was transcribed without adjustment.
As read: 2.55 bar
